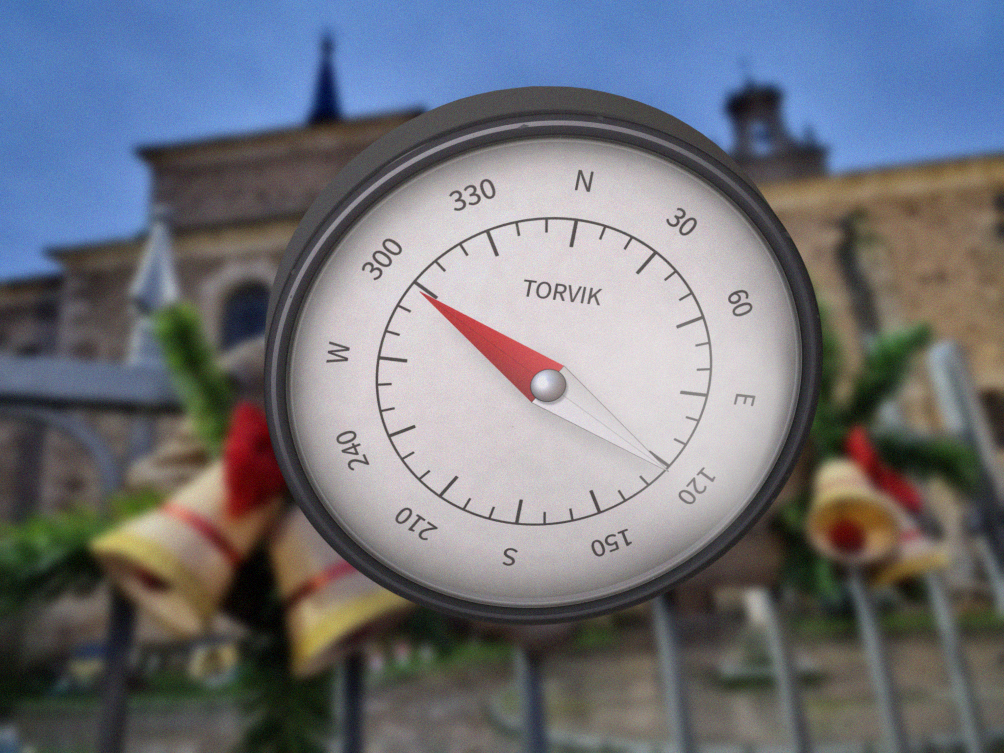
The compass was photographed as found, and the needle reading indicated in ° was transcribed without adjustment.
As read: 300 °
